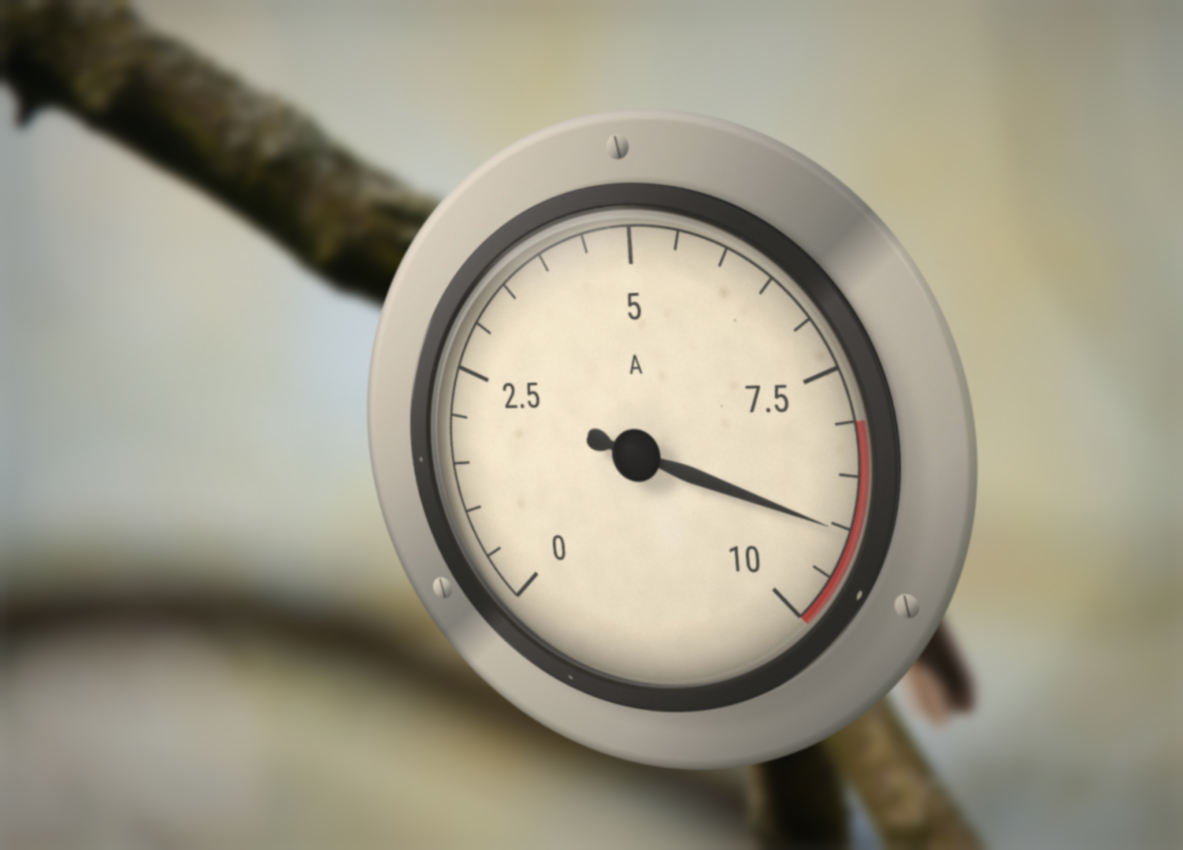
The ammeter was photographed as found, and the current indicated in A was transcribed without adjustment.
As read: 9 A
